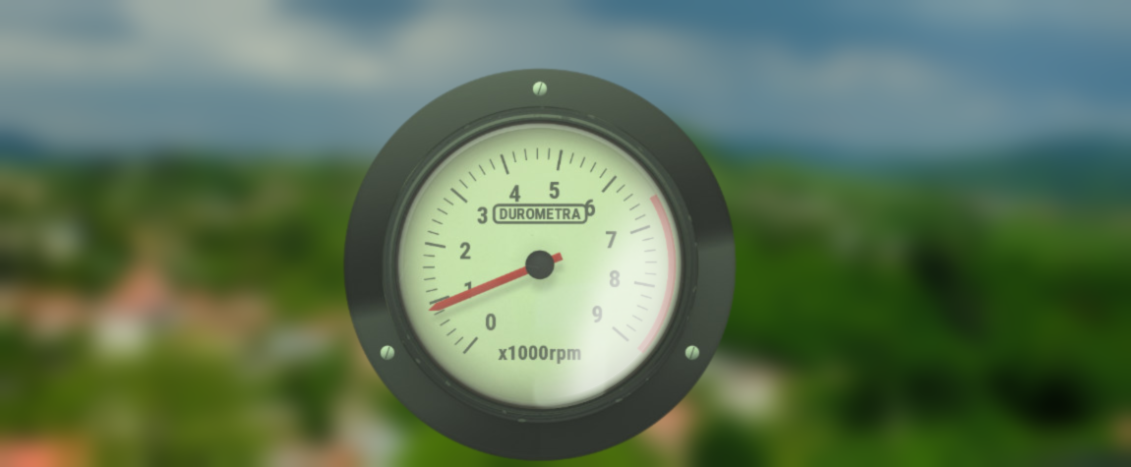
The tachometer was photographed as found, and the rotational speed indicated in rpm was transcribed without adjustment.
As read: 900 rpm
